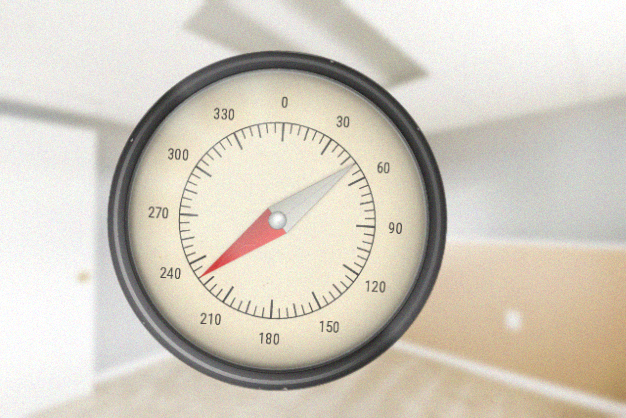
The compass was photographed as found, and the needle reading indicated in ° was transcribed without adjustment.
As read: 230 °
